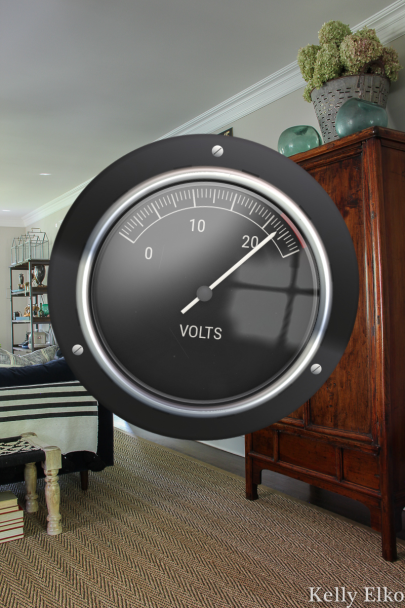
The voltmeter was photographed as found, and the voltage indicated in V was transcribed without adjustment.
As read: 21.5 V
